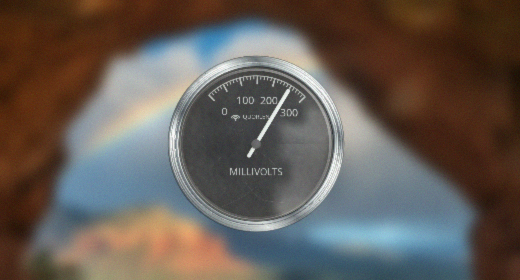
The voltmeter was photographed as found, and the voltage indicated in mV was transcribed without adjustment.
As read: 250 mV
